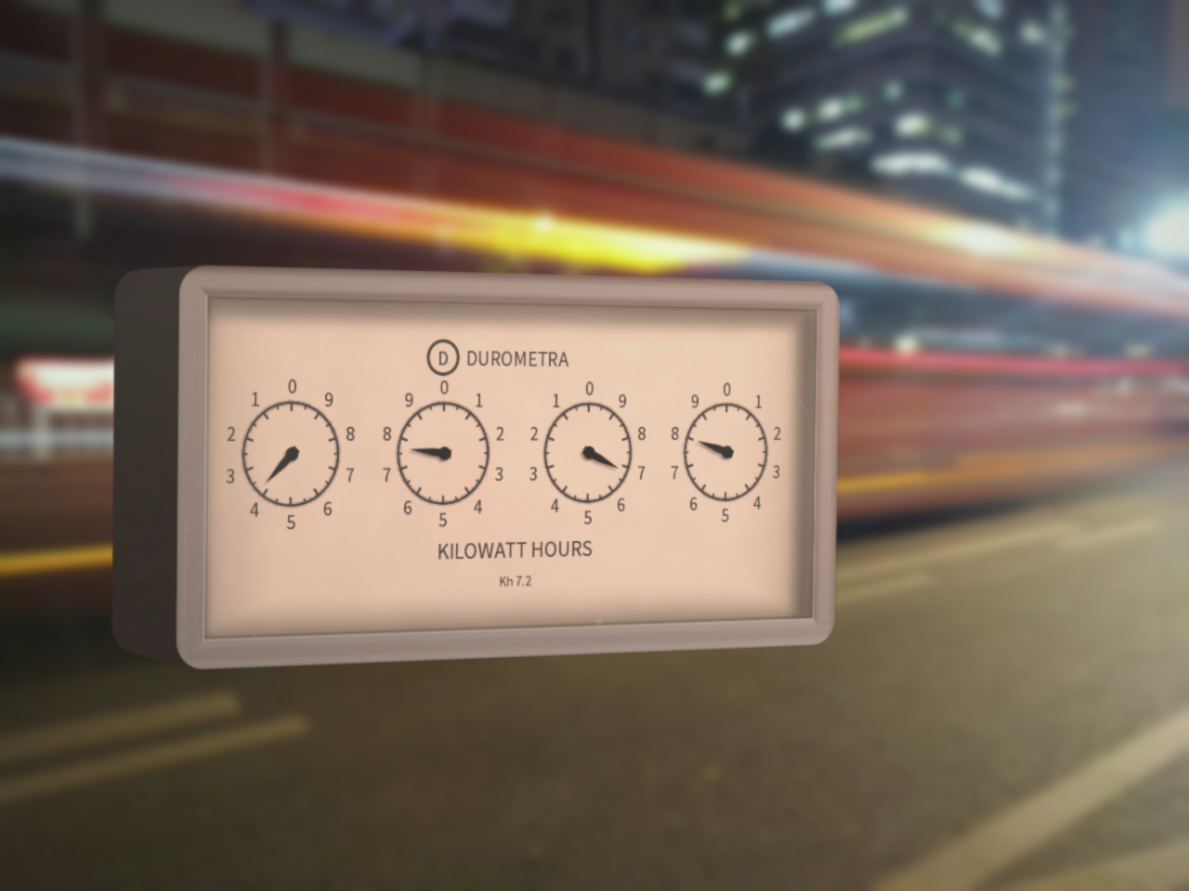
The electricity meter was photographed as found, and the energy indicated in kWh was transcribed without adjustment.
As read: 3768 kWh
